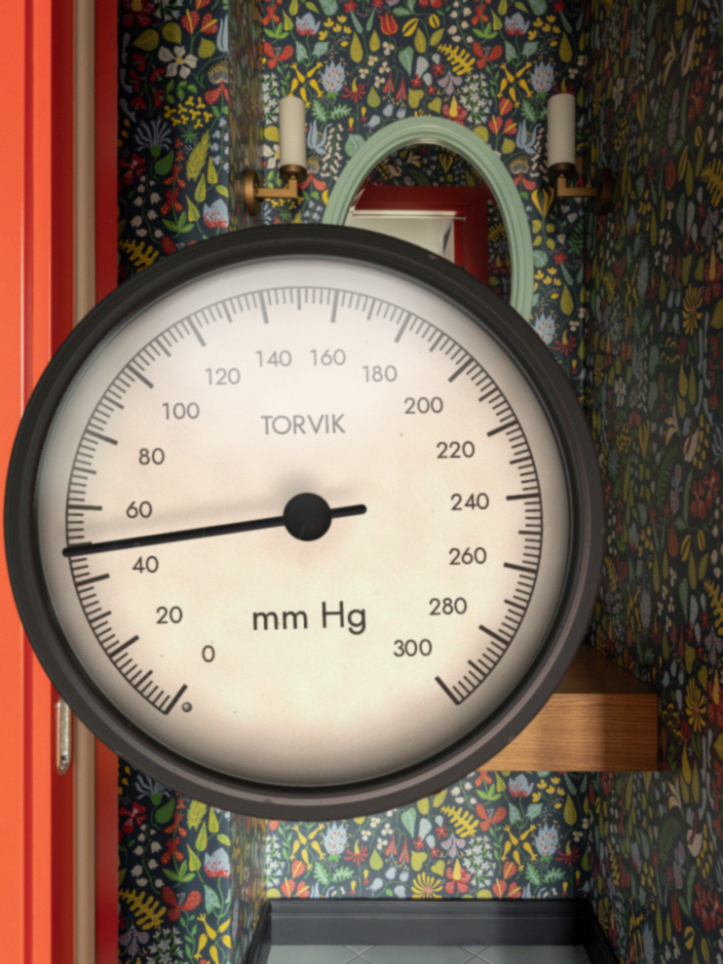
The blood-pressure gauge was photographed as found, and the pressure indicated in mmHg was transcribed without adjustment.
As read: 48 mmHg
